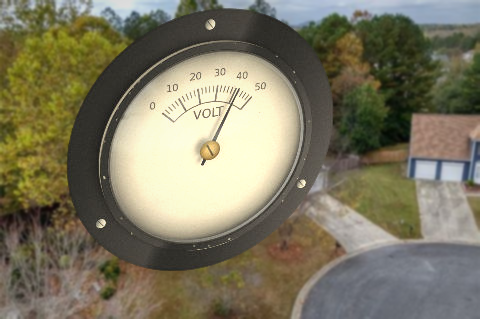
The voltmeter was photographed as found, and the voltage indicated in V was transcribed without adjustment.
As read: 40 V
